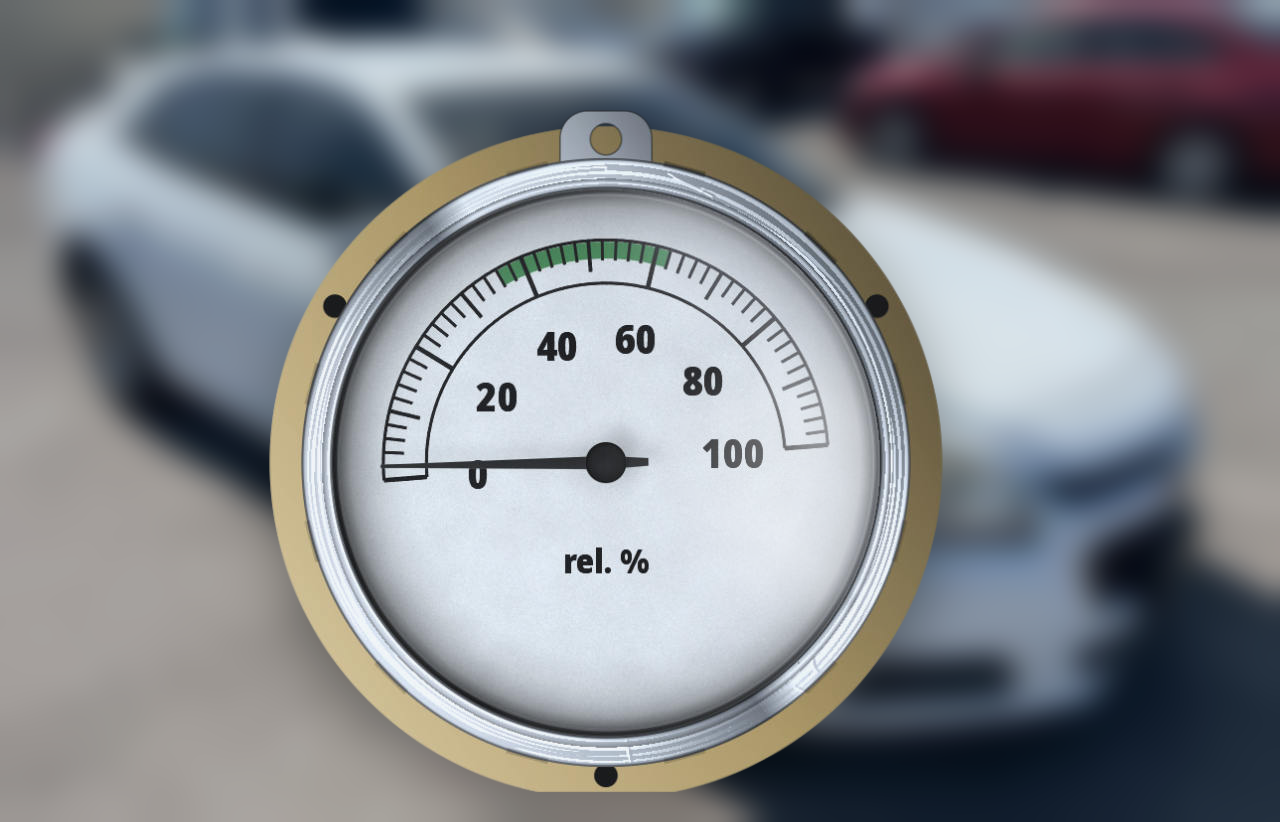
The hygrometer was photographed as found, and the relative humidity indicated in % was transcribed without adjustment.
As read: 2 %
